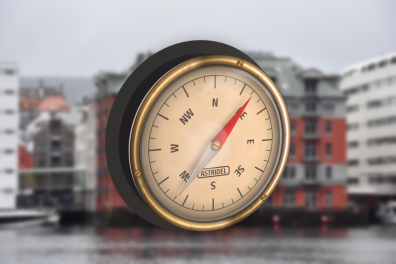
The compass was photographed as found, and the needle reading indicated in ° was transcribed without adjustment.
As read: 40 °
